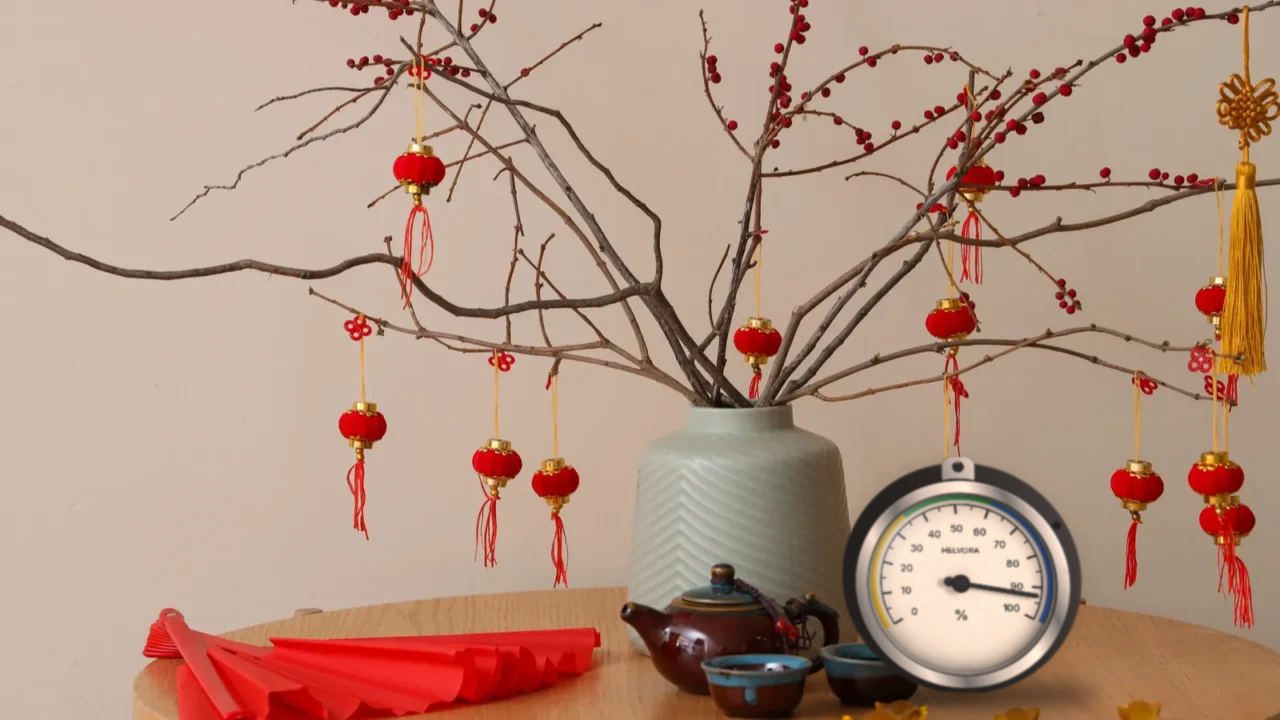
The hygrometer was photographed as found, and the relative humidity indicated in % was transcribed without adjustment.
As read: 92.5 %
